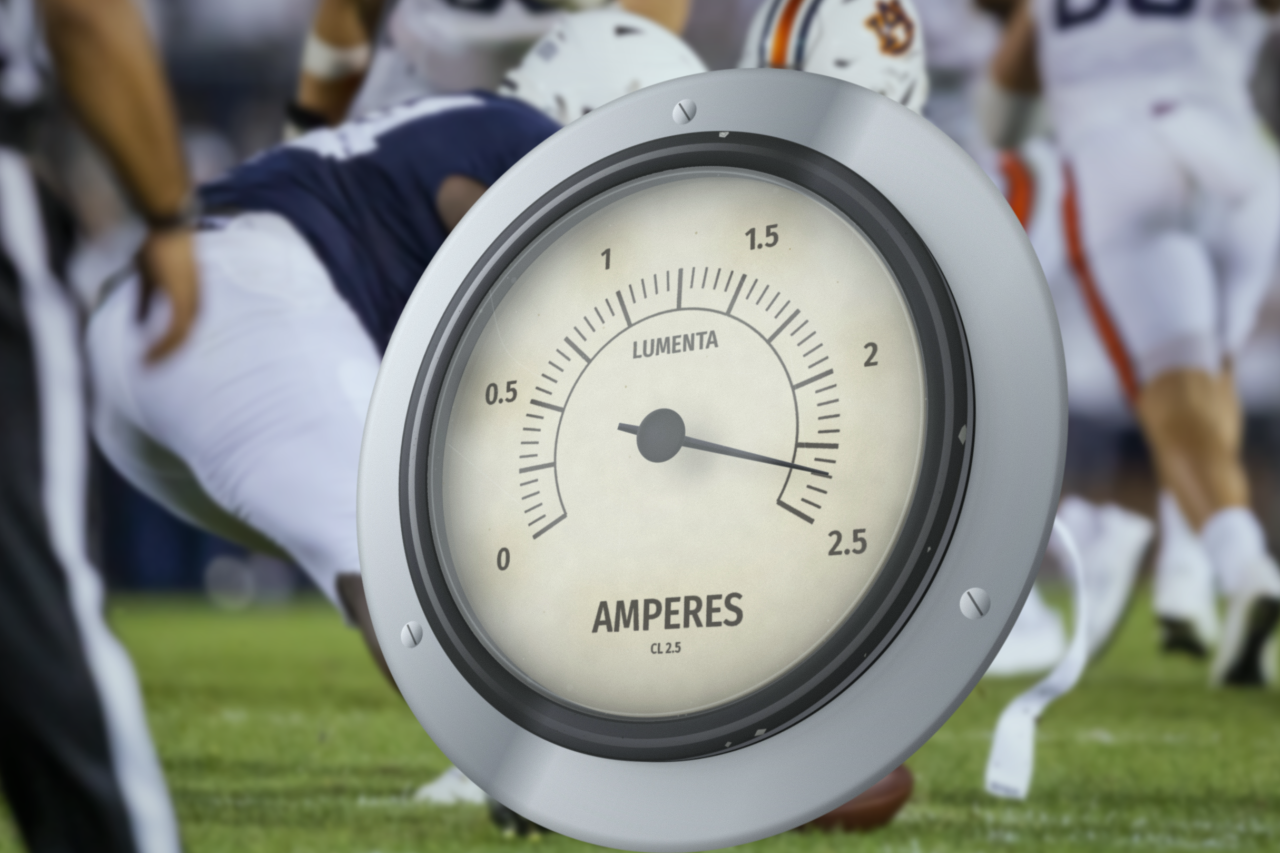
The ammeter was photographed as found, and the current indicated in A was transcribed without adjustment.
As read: 2.35 A
